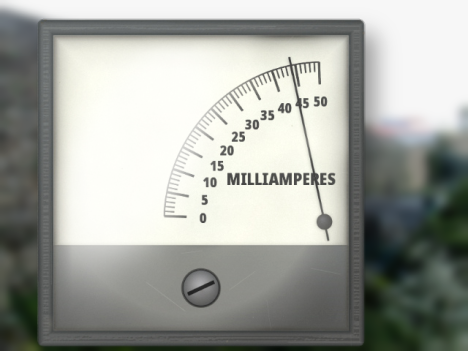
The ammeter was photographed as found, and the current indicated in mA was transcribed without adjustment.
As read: 44 mA
